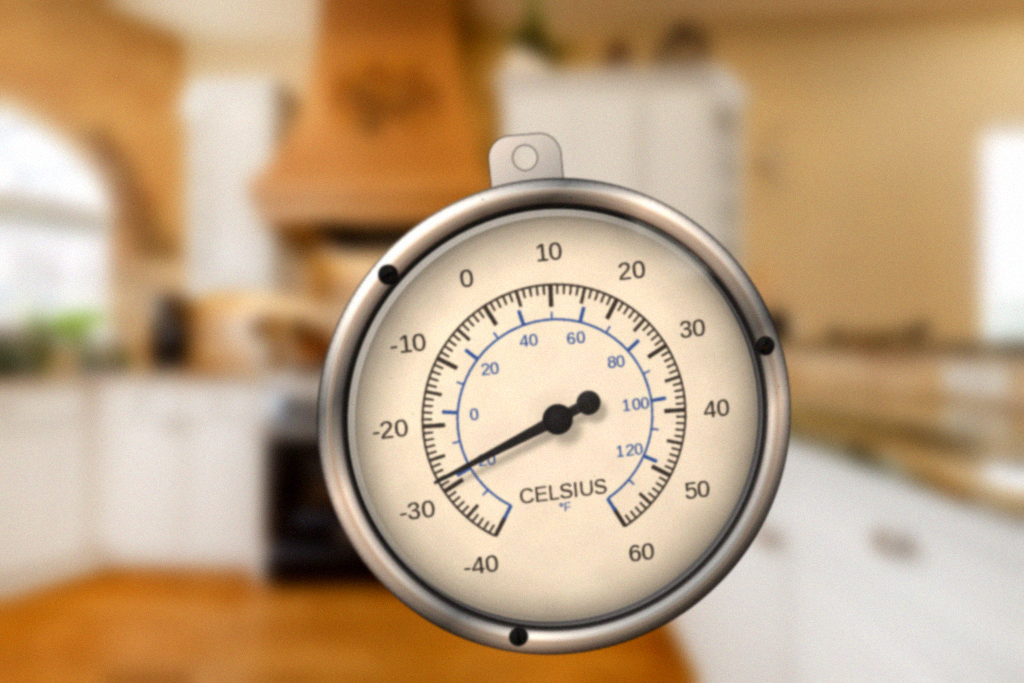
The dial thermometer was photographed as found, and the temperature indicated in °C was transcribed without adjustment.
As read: -28 °C
